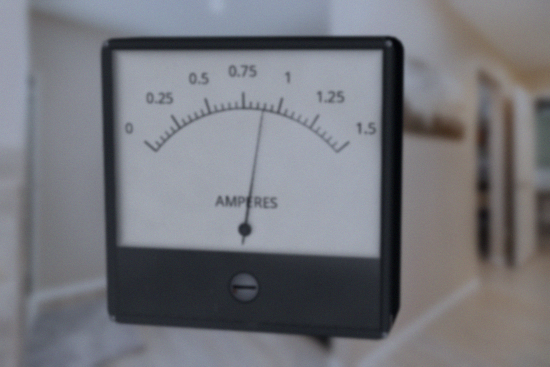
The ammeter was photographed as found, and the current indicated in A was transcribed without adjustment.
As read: 0.9 A
